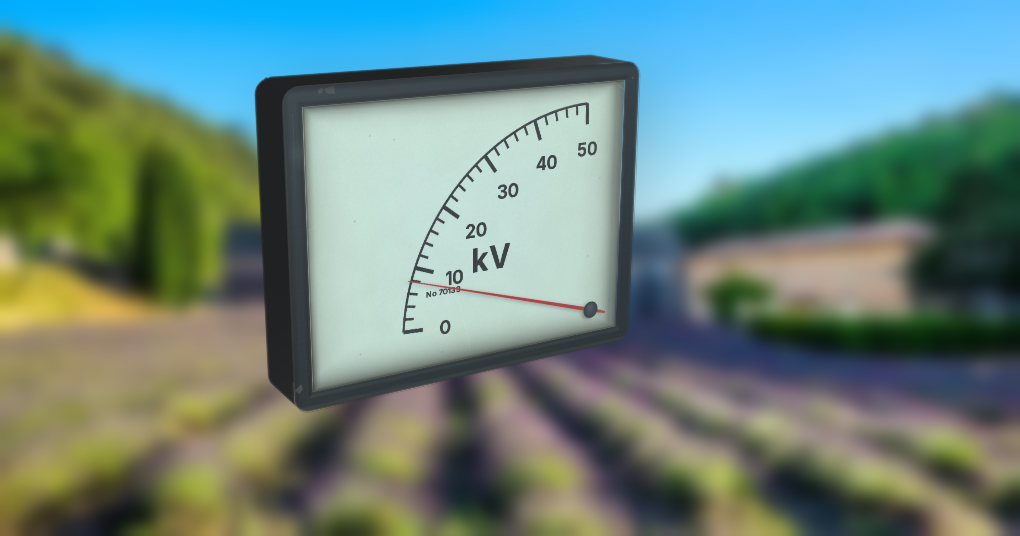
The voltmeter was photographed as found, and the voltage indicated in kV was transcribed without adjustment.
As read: 8 kV
